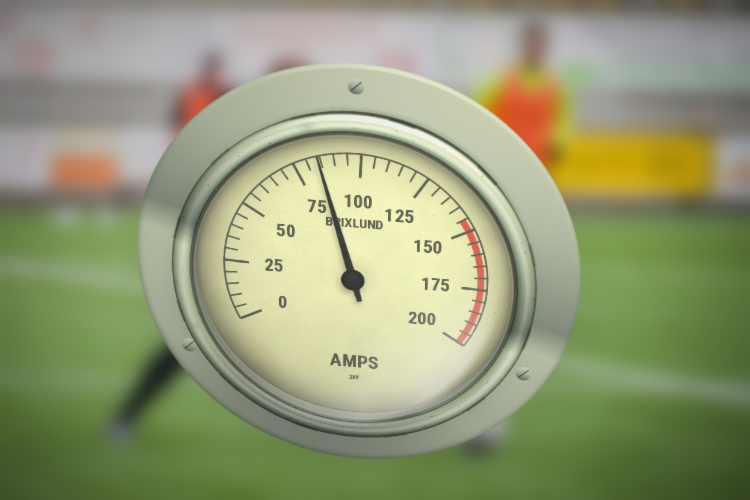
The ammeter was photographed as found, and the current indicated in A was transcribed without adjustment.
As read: 85 A
